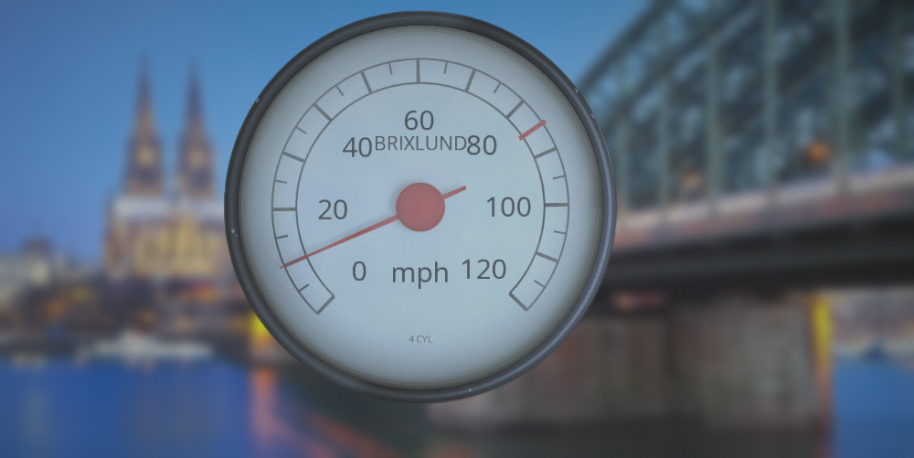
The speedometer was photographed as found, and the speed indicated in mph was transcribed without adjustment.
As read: 10 mph
